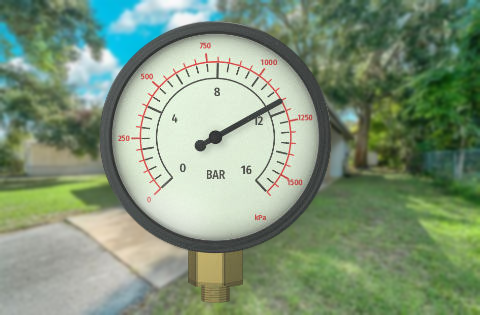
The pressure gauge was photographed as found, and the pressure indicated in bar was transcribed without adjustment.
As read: 11.5 bar
